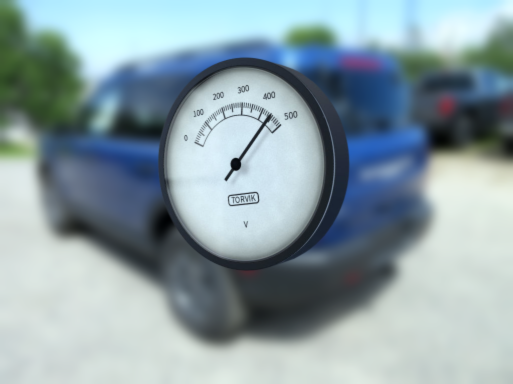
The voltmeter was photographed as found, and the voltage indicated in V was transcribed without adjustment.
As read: 450 V
